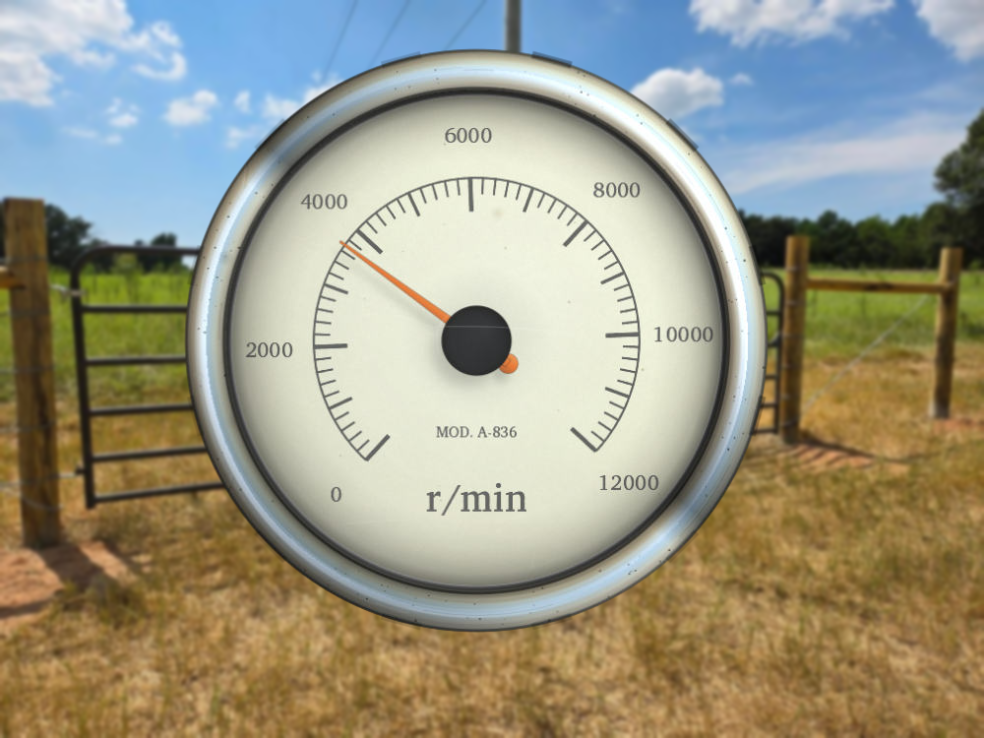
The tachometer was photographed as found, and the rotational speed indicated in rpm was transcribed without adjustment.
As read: 3700 rpm
